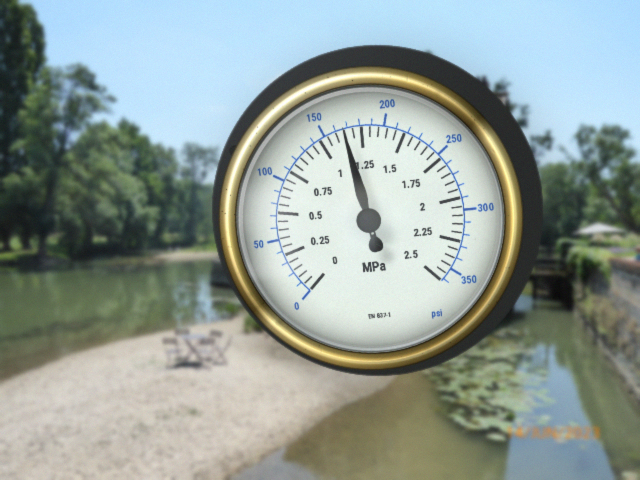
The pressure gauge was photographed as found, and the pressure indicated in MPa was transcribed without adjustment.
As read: 1.15 MPa
